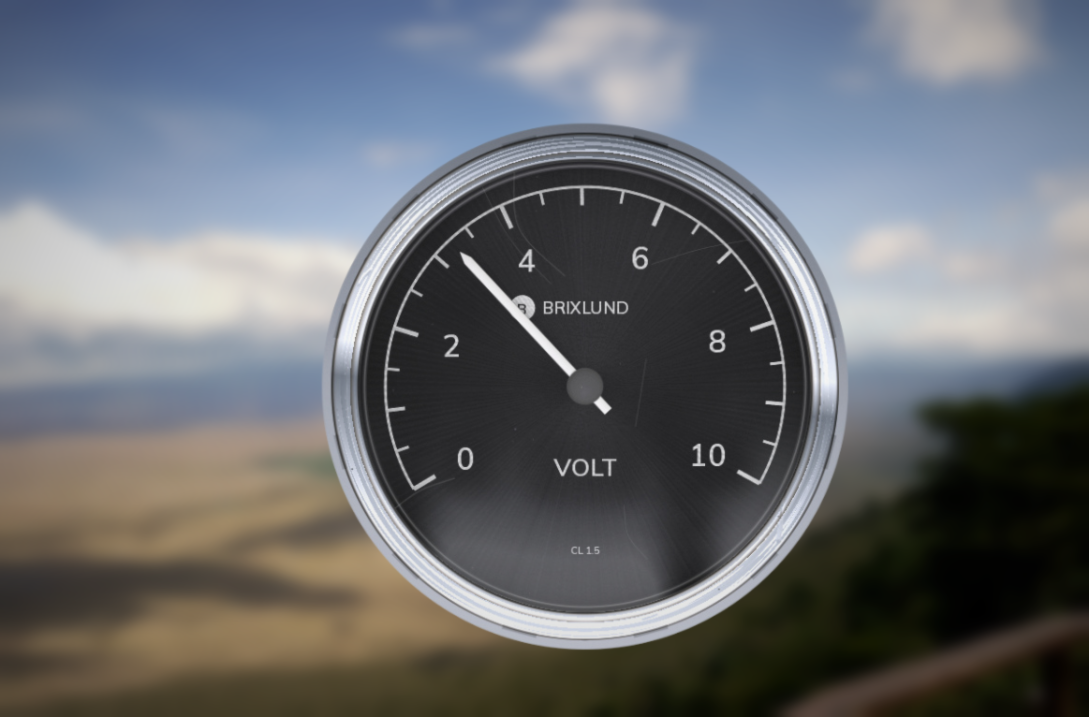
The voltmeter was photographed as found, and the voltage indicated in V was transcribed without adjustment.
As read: 3.25 V
